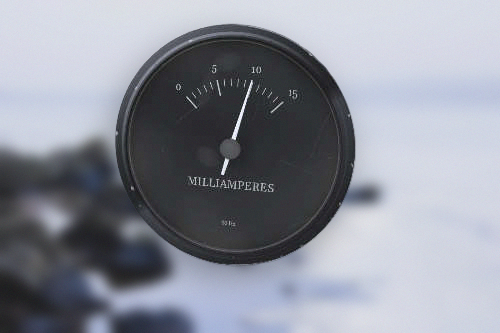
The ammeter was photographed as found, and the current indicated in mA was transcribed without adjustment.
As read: 10 mA
